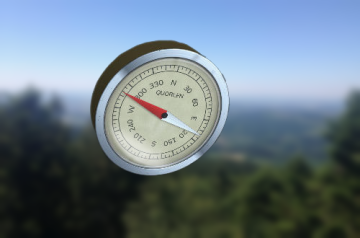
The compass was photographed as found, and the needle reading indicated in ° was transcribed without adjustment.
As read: 290 °
